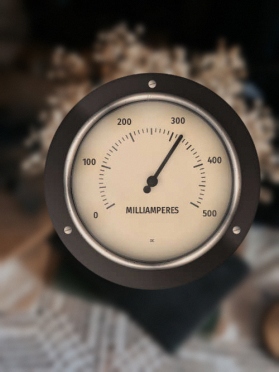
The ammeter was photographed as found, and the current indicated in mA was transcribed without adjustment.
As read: 320 mA
